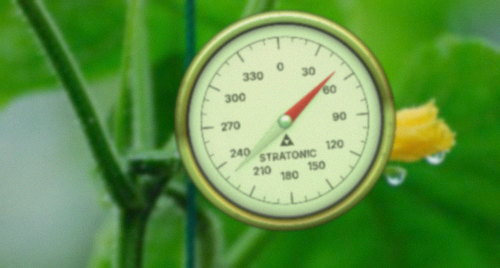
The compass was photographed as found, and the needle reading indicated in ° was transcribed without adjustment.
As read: 50 °
